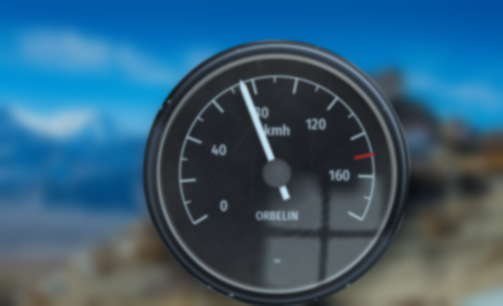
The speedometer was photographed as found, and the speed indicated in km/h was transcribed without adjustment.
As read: 75 km/h
